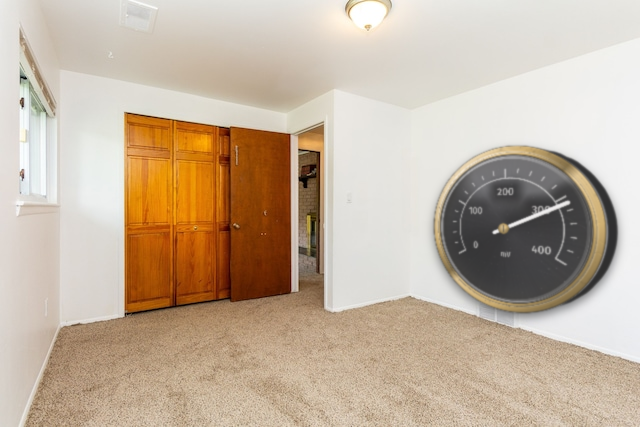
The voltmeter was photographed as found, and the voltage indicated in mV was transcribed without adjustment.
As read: 310 mV
